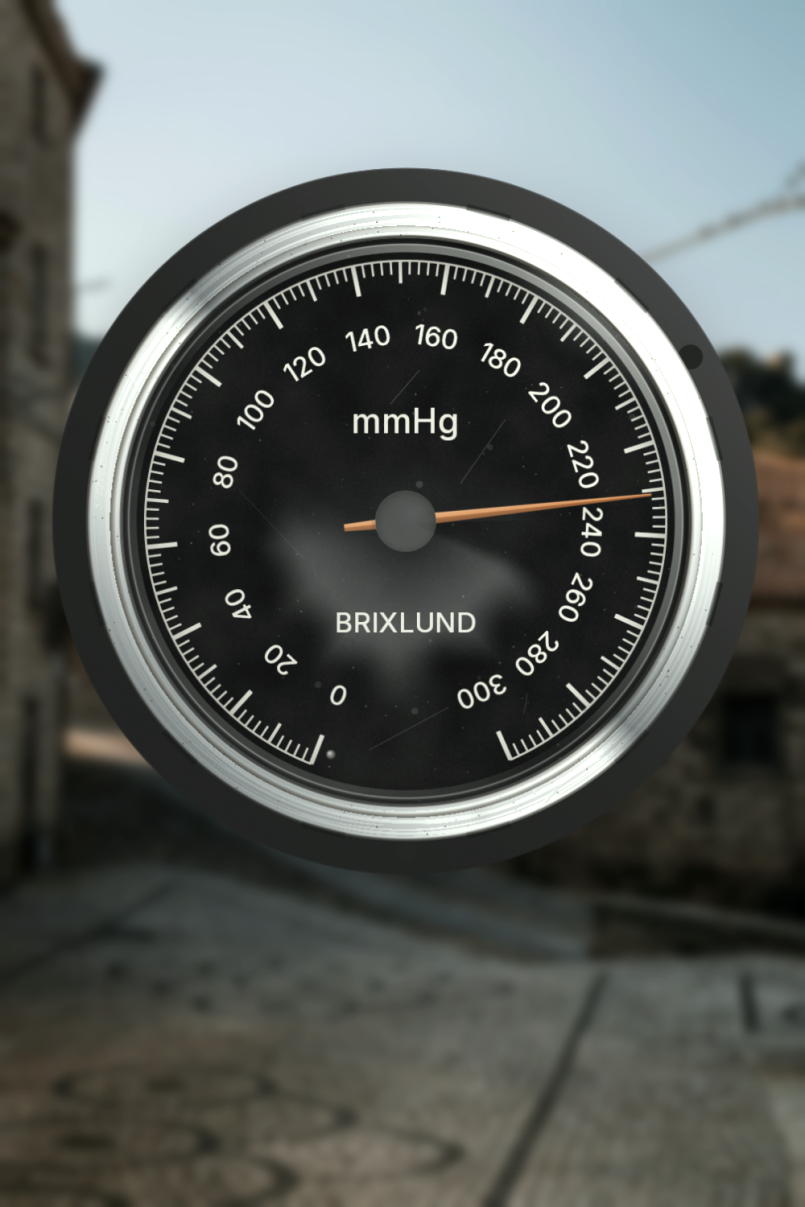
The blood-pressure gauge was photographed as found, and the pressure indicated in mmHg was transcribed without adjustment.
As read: 231 mmHg
